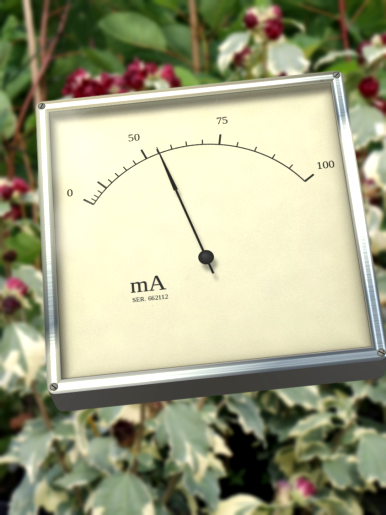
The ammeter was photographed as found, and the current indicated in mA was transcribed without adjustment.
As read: 55 mA
